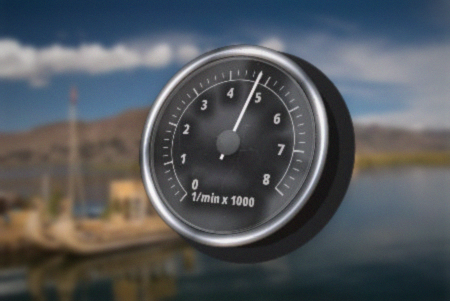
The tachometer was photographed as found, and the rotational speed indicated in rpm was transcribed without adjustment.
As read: 4800 rpm
